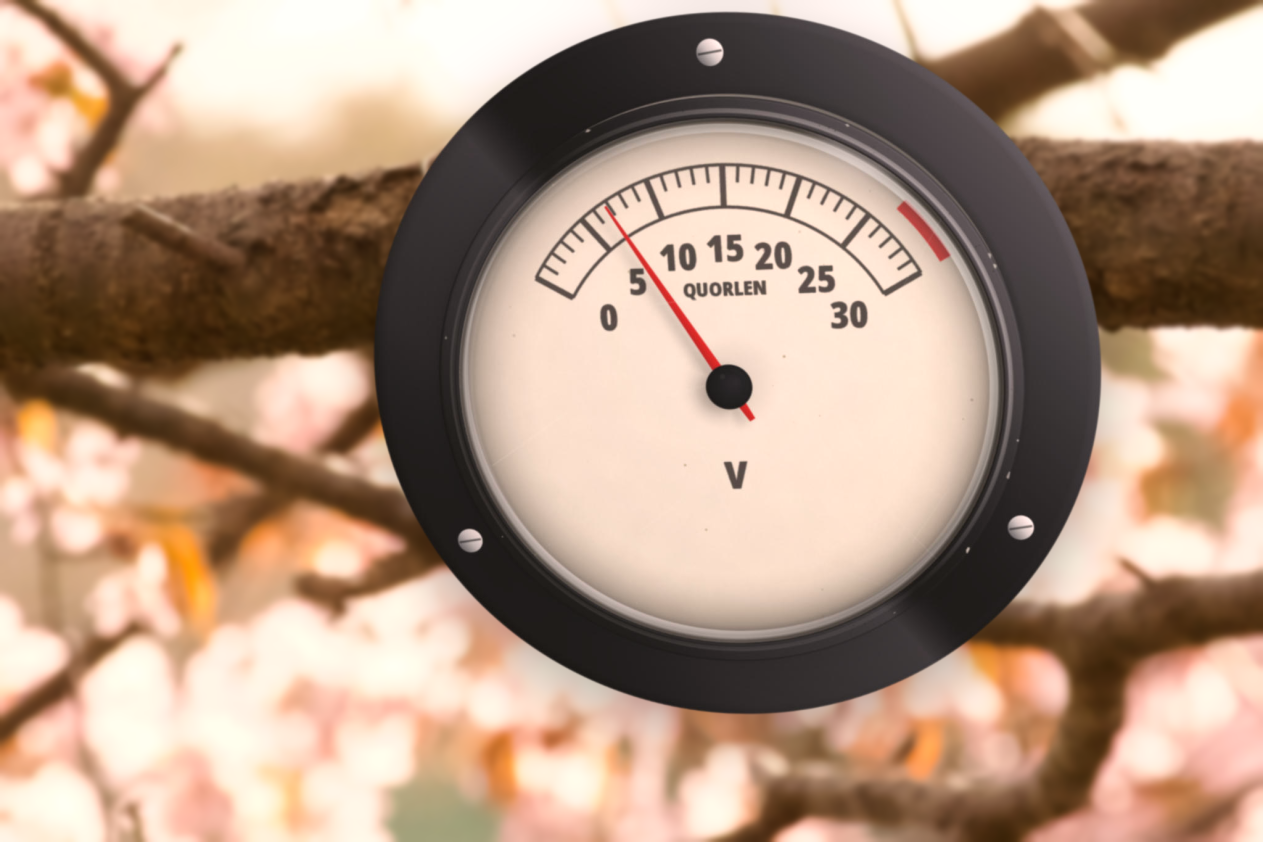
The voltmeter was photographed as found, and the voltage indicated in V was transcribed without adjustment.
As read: 7 V
